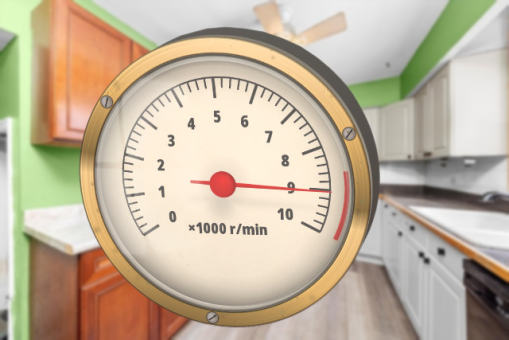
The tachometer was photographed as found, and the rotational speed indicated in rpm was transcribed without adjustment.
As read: 9000 rpm
